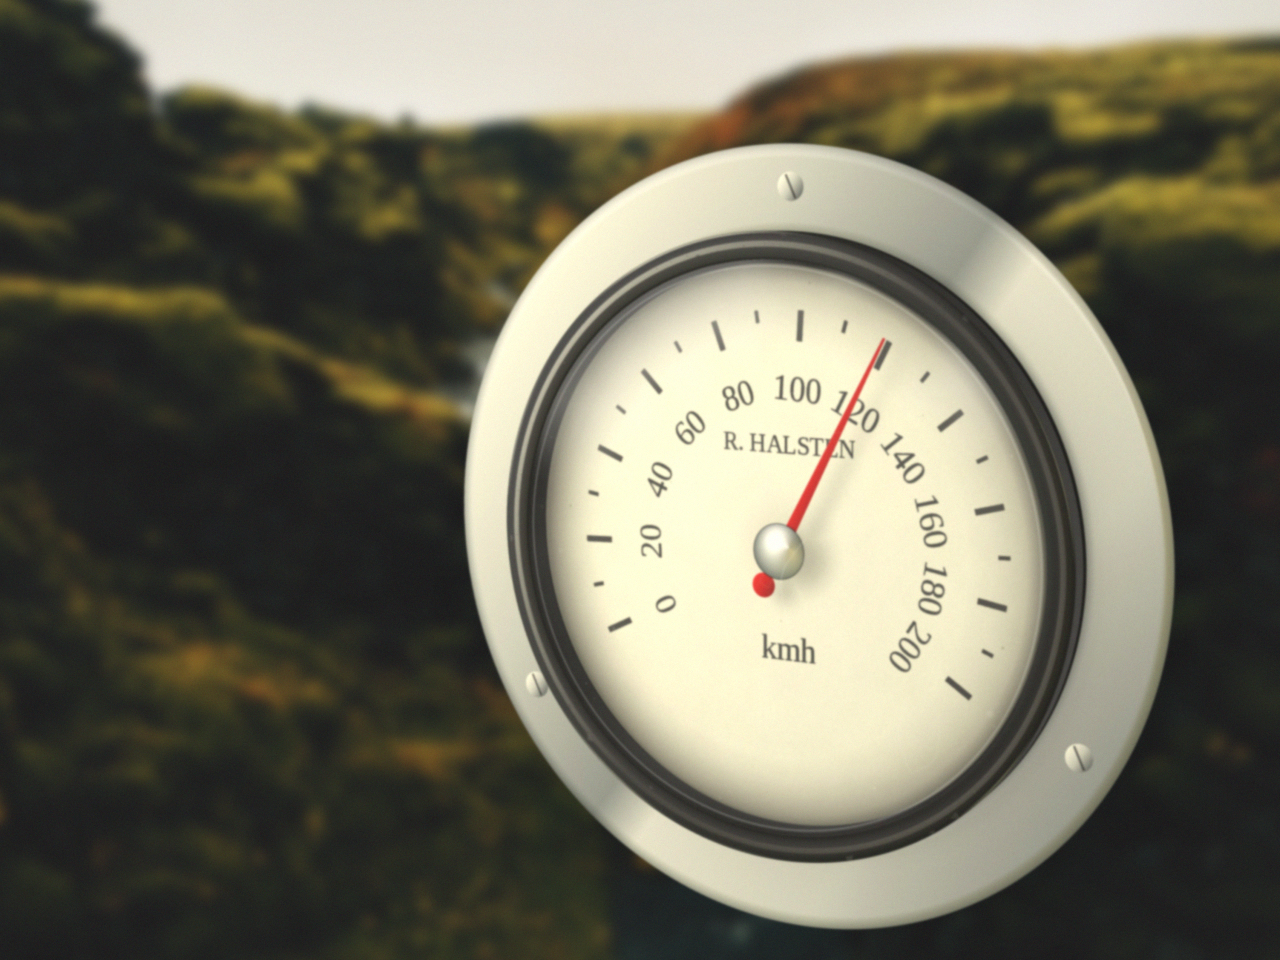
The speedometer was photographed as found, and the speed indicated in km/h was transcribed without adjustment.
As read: 120 km/h
